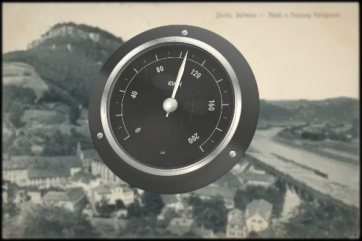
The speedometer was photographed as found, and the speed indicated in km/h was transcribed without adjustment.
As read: 105 km/h
